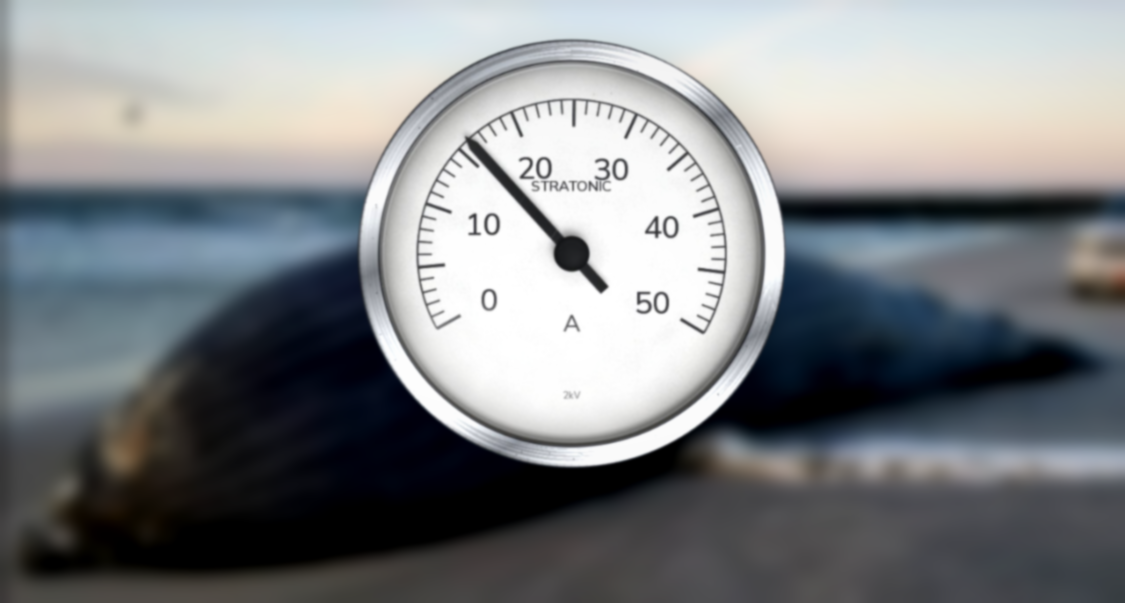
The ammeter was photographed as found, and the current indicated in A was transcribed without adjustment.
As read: 16 A
